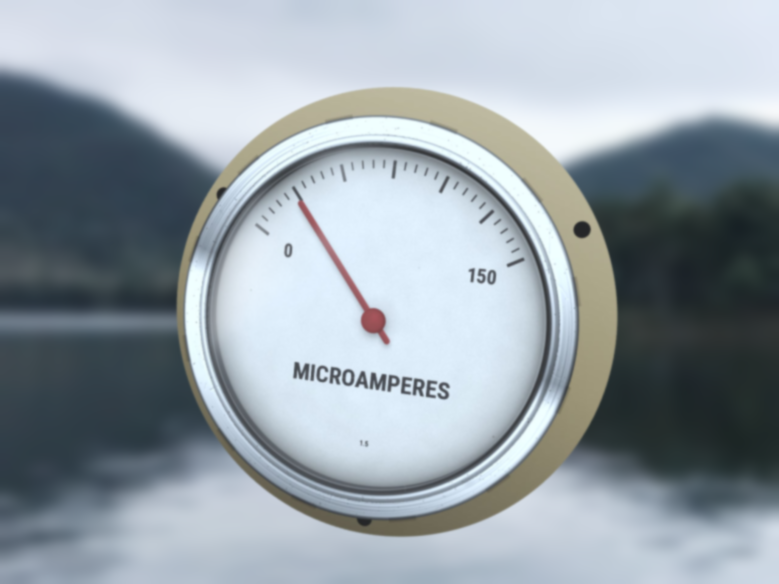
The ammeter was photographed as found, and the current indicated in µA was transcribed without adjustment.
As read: 25 µA
